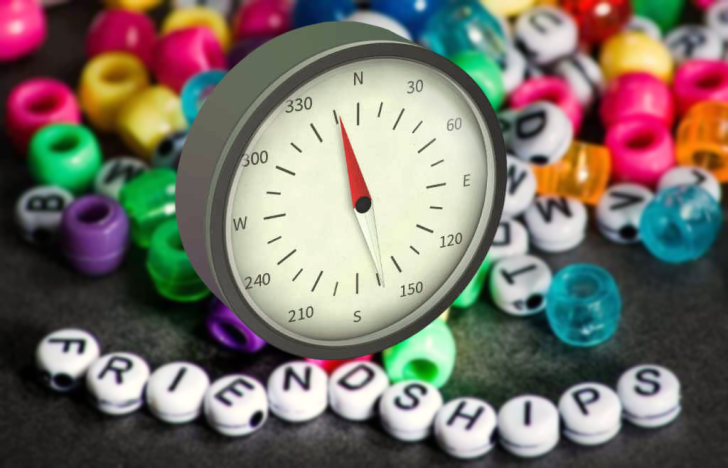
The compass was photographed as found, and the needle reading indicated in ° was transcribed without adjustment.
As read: 345 °
